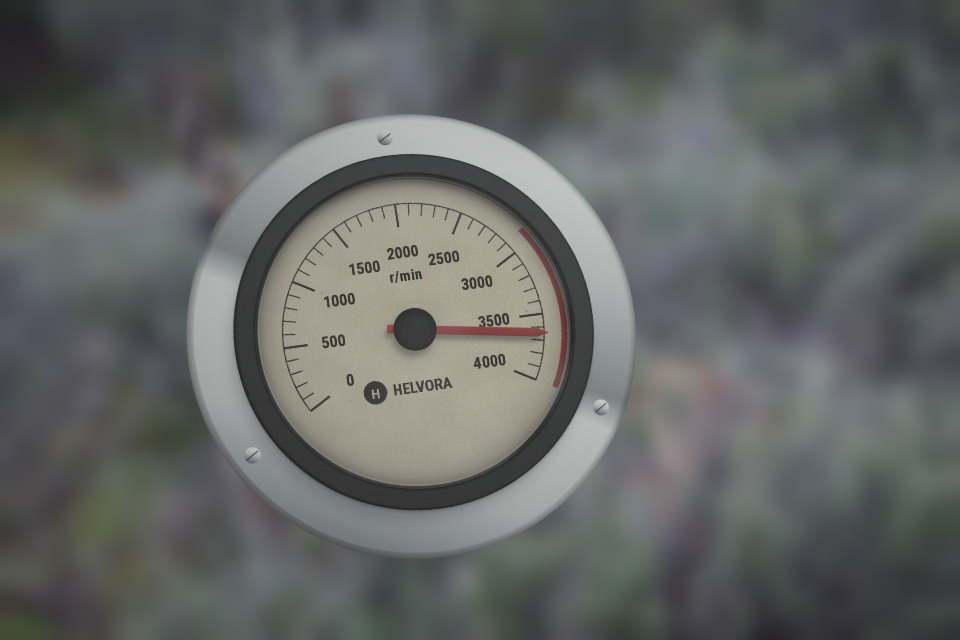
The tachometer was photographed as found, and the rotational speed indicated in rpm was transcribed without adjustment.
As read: 3650 rpm
